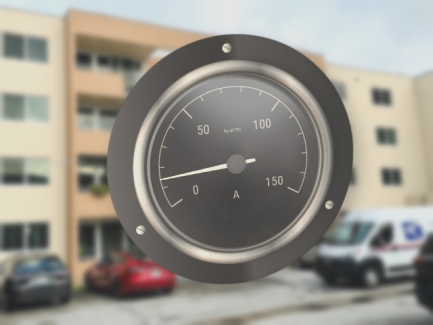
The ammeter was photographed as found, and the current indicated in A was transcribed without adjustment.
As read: 15 A
